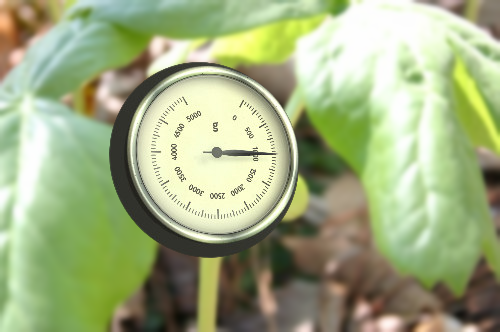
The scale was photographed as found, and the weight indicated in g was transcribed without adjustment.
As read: 1000 g
